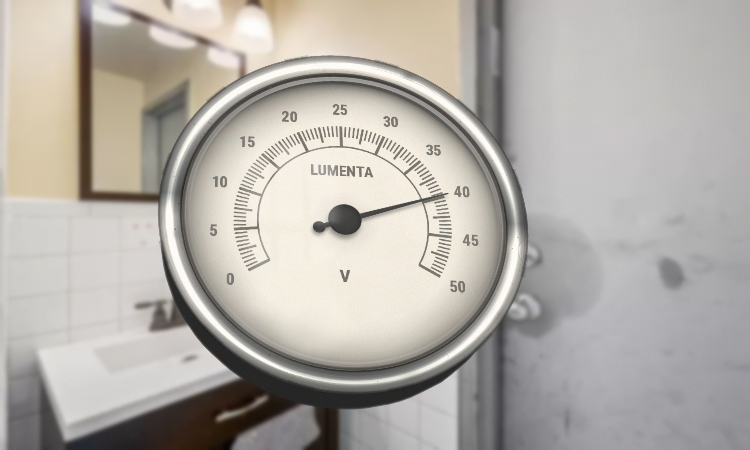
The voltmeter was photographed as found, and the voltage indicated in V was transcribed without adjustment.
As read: 40 V
